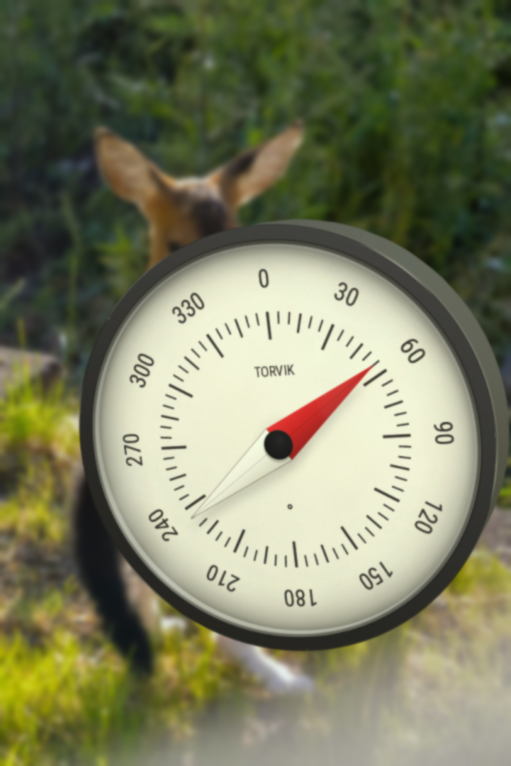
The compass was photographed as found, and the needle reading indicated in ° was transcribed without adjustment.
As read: 55 °
